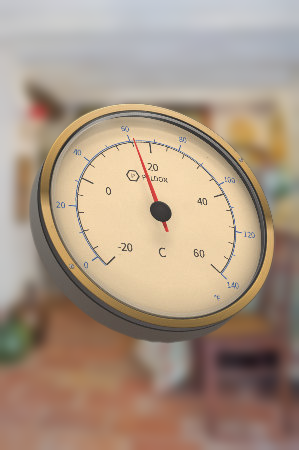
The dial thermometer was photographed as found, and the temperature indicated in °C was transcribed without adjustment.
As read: 16 °C
